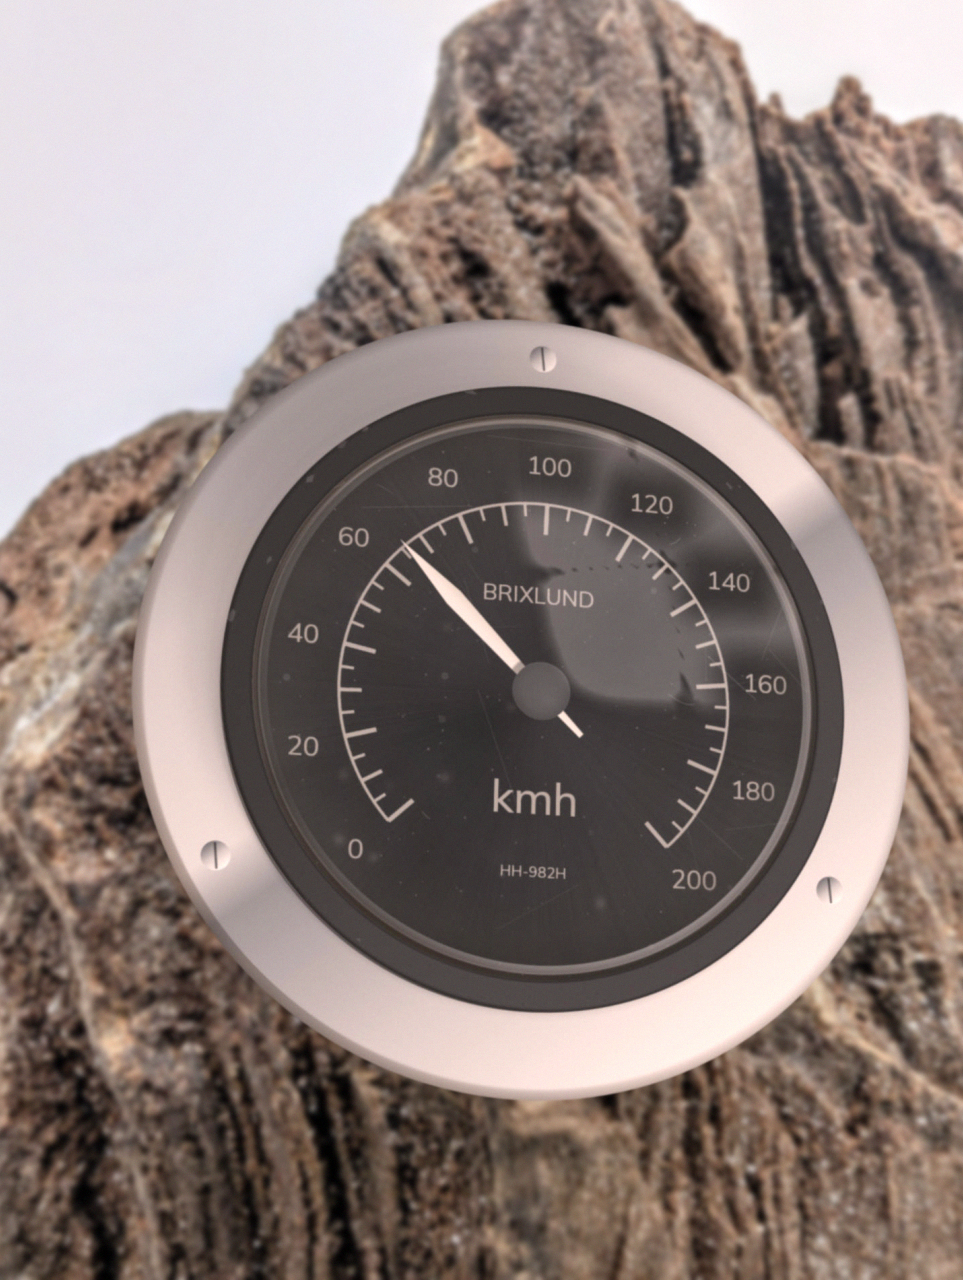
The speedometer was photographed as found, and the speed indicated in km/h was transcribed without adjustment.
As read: 65 km/h
